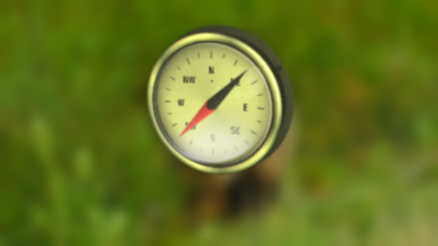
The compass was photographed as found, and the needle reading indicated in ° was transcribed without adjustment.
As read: 225 °
